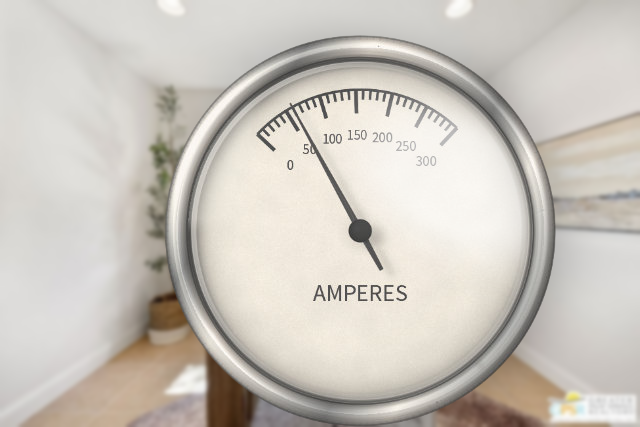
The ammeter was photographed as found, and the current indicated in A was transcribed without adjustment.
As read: 60 A
